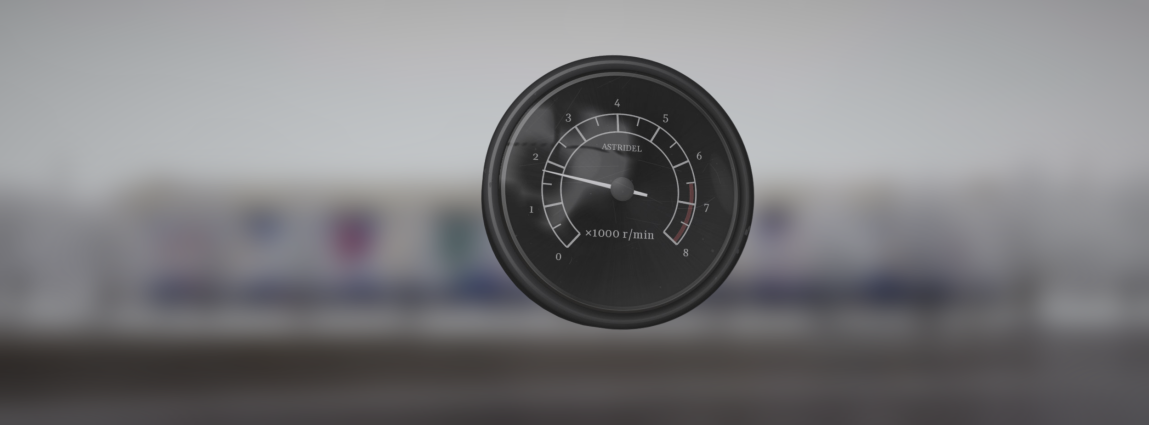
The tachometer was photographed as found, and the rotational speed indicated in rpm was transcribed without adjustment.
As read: 1750 rpm
